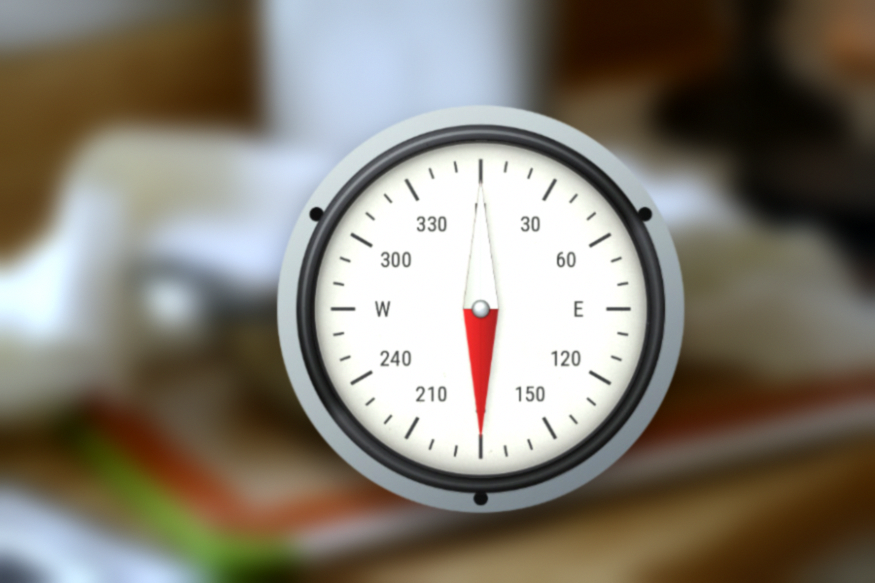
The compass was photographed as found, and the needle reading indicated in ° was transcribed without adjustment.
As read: 180 °
